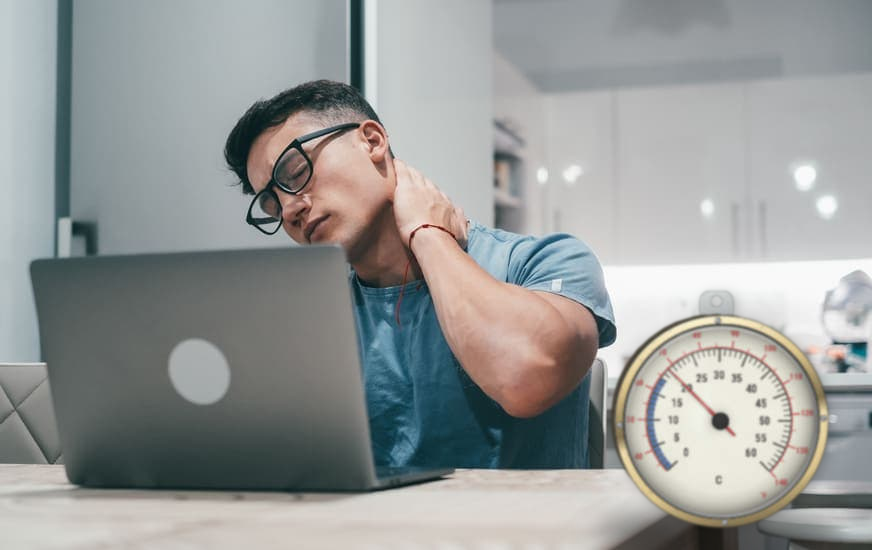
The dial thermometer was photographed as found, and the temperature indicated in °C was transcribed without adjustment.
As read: 20 °C
